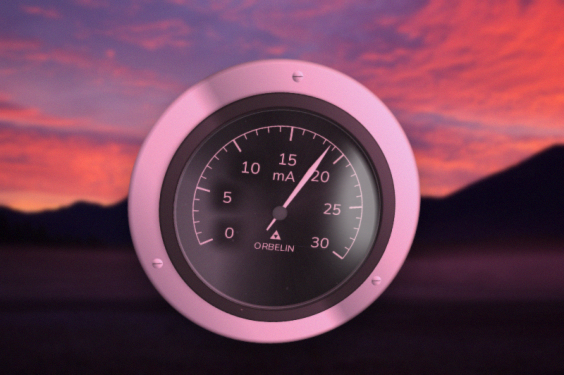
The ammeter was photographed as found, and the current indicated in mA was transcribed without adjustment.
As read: 18.5 mA
